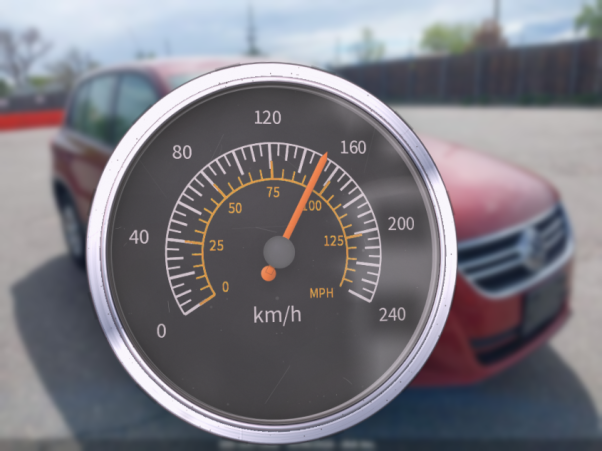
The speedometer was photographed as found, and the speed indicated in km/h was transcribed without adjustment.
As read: 150 km/h
